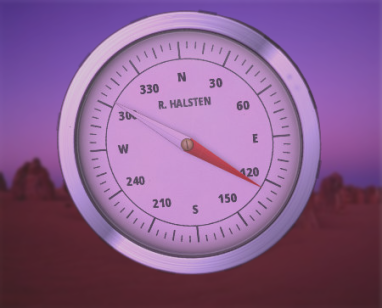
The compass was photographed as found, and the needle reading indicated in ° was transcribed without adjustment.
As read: 125 °
